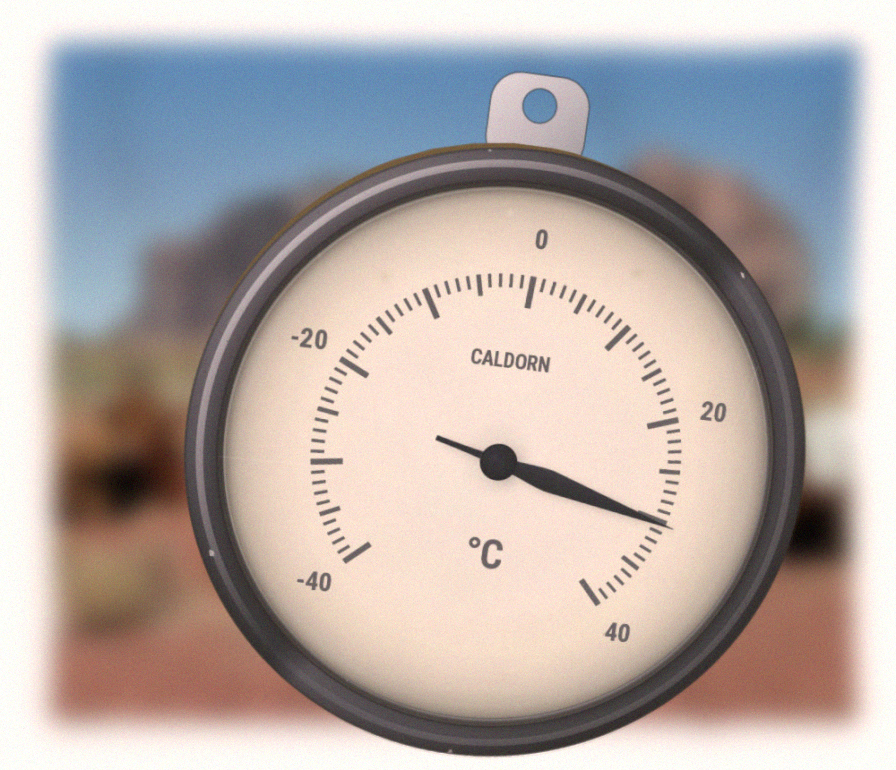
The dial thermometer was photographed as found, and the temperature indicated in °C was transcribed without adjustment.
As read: 30 °C
